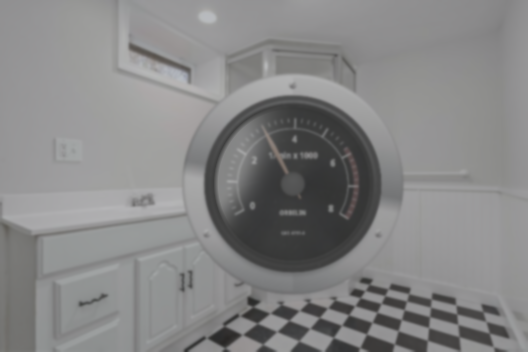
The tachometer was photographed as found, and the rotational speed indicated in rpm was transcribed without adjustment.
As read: 3000 rpm
